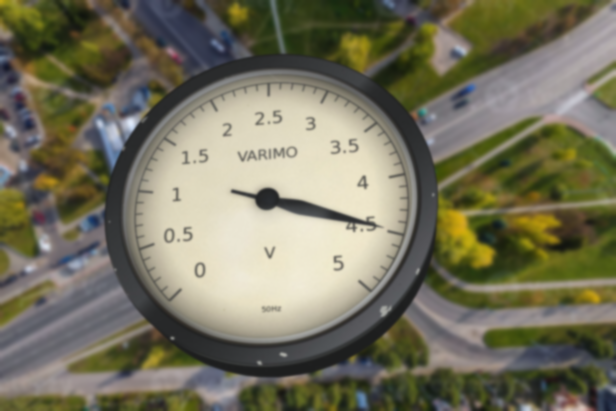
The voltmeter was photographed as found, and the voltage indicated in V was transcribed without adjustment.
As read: 4.5 V
